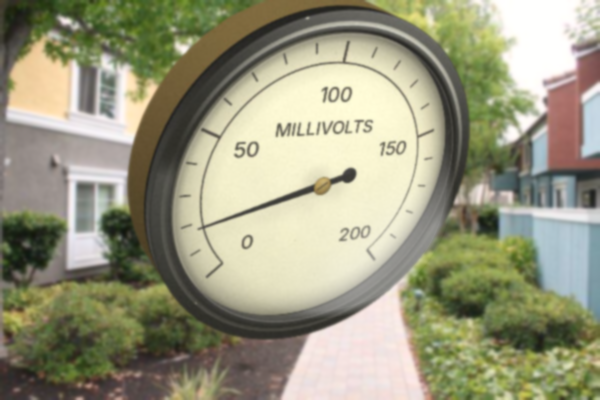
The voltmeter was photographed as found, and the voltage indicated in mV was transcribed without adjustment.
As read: 20 mV
